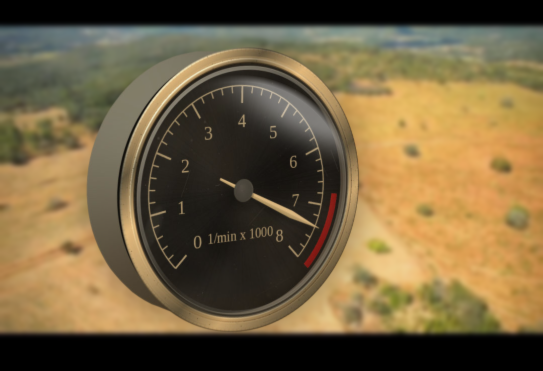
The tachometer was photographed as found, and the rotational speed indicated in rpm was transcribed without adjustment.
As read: 7400 rpm
